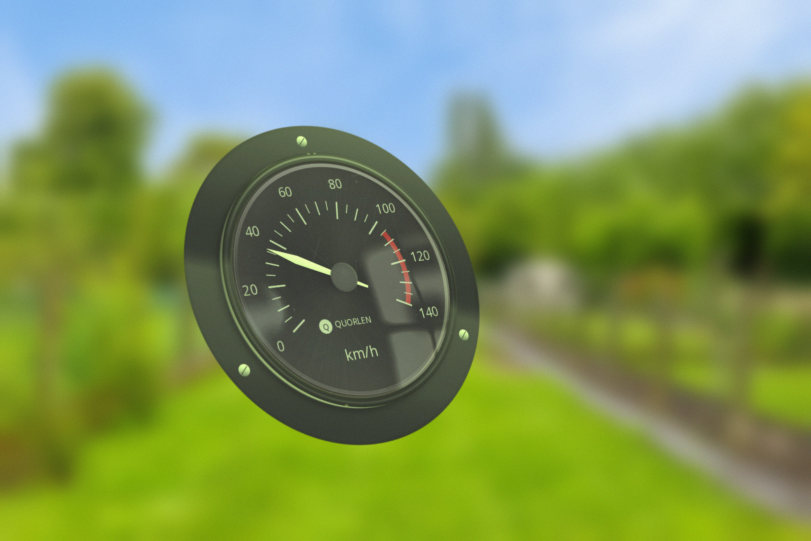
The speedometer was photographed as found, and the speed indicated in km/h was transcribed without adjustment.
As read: 35 km/h
